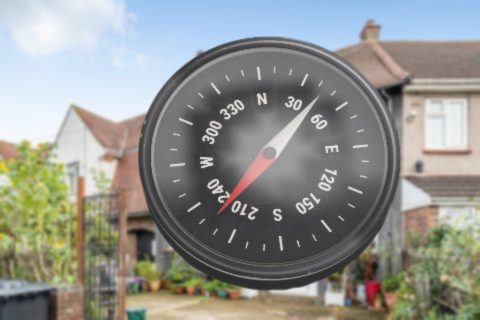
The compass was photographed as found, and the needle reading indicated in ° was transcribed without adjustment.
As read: 225 °
